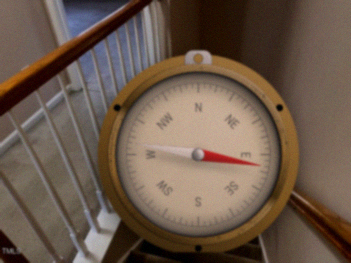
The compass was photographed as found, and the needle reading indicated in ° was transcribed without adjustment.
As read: 100 °
